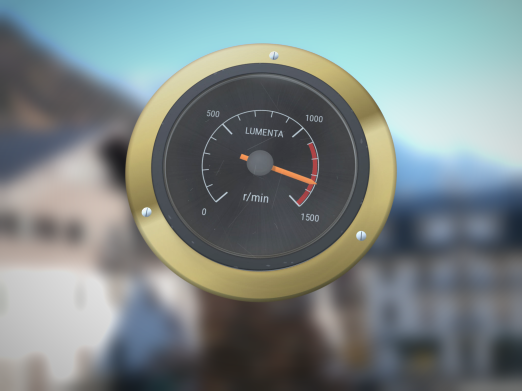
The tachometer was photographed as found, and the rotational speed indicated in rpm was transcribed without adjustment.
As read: 1350 rpm
